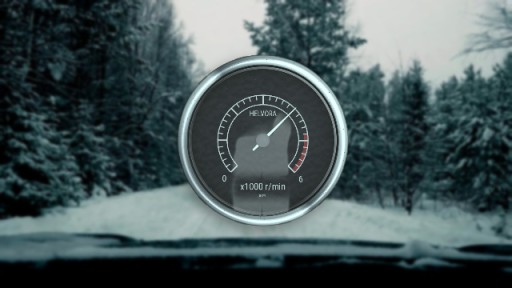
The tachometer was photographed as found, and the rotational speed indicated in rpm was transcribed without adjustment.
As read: 4000 rpm
